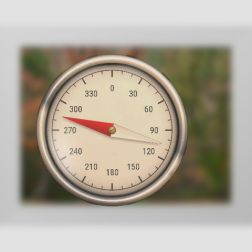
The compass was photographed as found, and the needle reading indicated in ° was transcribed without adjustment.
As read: 285 °
